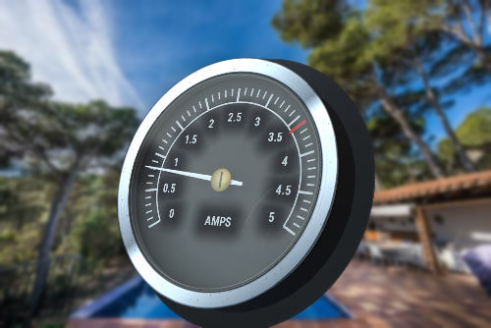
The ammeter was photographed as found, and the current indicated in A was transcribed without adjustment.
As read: 0.8 A
